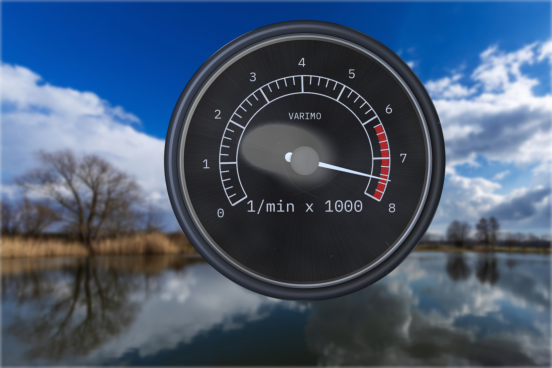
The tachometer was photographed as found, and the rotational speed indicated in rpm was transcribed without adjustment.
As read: 7500 rpm
